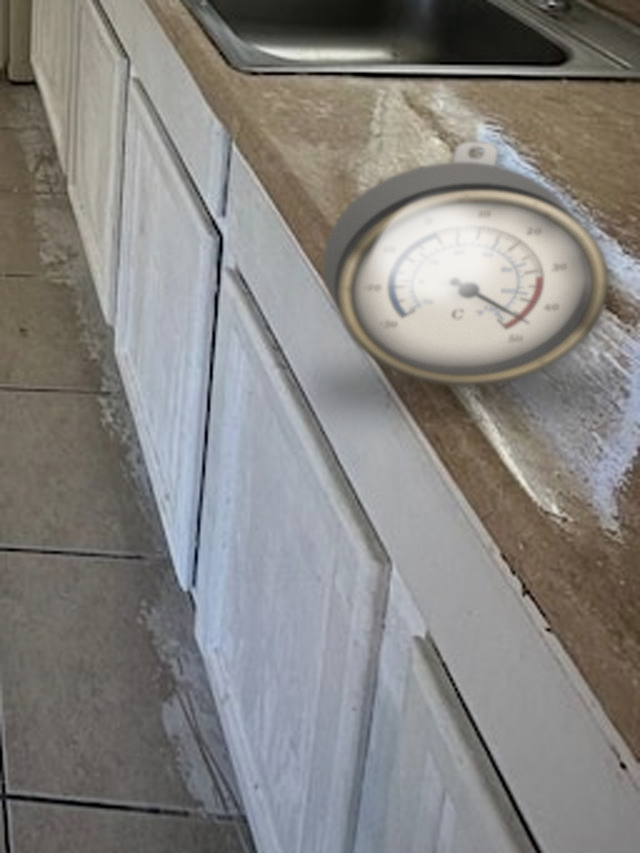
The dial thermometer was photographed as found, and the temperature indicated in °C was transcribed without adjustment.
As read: 45 °C
